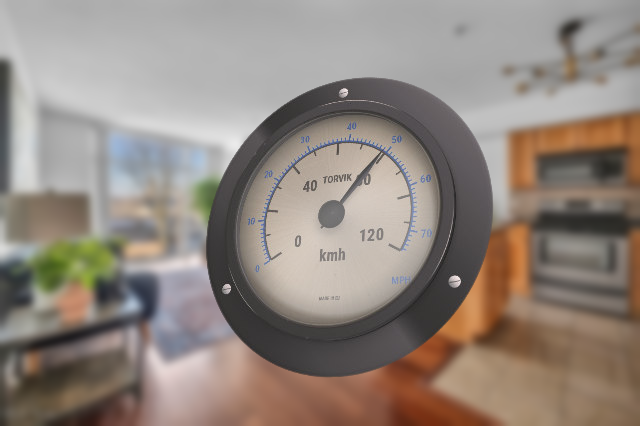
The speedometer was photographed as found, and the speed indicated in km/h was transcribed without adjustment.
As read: 80 km/h
